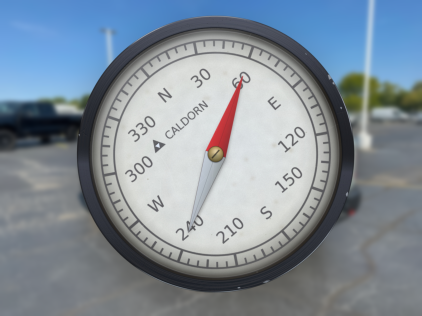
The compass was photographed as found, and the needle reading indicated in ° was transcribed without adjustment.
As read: 60 °
